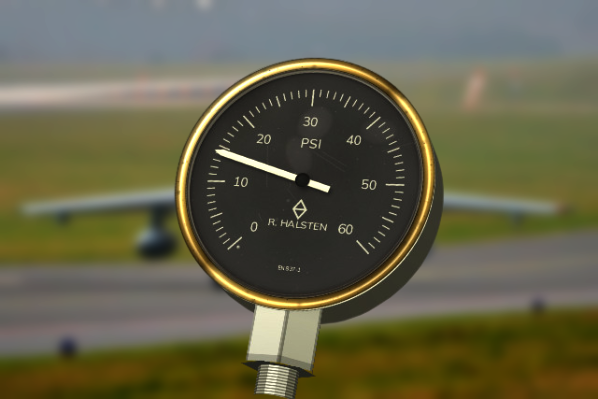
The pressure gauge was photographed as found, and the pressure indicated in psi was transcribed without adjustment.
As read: 14 psi
